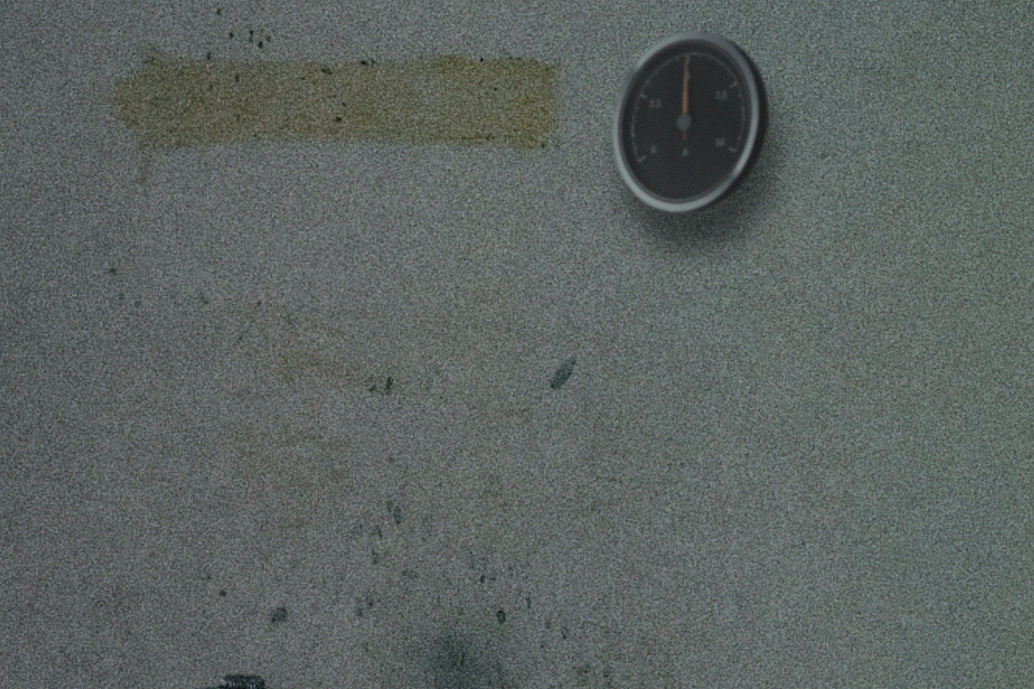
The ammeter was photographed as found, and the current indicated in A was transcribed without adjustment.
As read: 5 A
